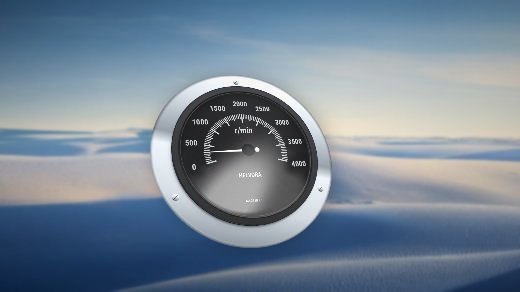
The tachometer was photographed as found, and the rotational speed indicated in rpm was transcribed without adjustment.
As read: 250 rpm
